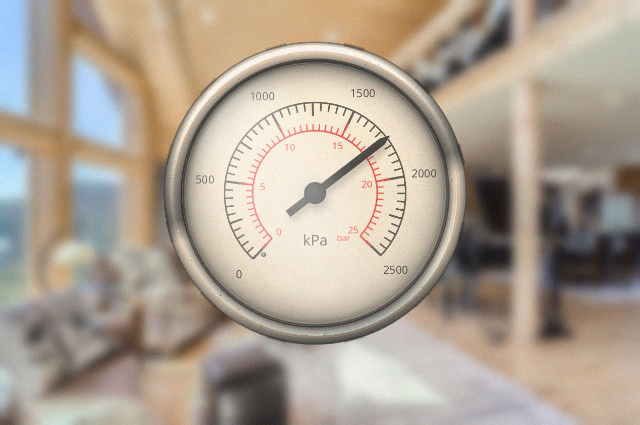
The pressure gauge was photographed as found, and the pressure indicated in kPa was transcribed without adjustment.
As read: 1750 kPa
